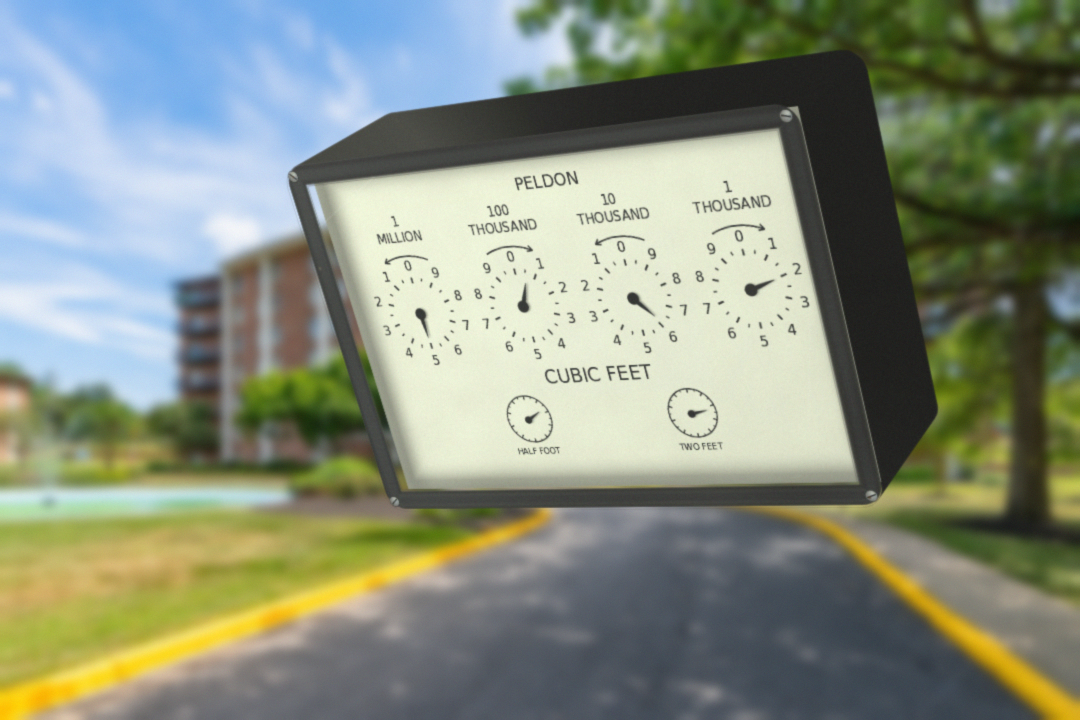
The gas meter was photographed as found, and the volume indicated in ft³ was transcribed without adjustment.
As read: 506200 ft³
